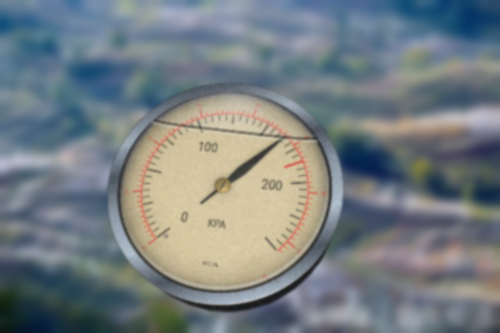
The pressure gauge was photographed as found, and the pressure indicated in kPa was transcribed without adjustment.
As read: 165 kPa
